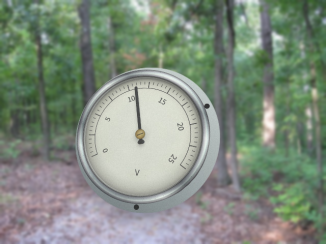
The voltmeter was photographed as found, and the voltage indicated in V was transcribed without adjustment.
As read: 11 V
